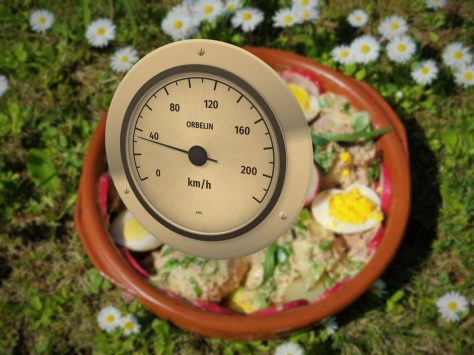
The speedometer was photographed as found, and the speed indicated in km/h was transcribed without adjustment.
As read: 35 km/h
